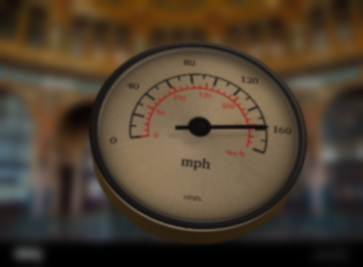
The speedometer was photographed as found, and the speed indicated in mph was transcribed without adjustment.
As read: 160 mph
